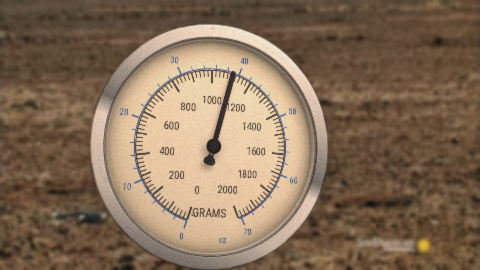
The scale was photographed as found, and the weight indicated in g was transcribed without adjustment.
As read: 1100 g
